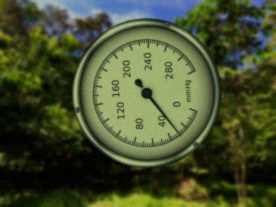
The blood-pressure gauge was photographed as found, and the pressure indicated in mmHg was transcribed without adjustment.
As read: 30 mmHg
